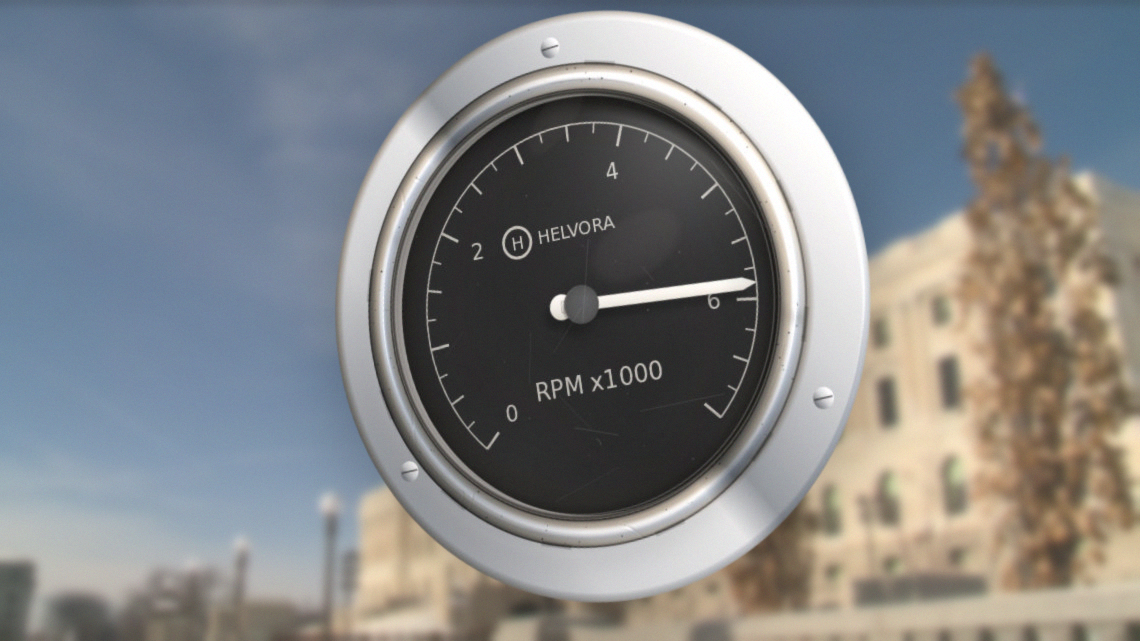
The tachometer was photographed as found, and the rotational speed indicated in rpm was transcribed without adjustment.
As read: 5875 rpm
